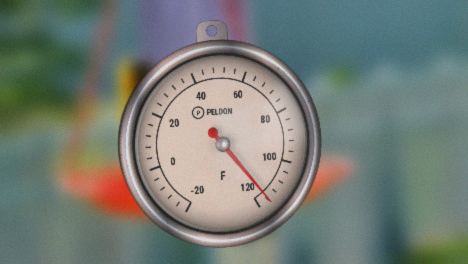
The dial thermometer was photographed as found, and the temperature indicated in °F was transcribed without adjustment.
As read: 116 °F
